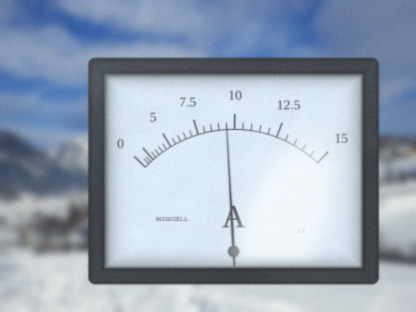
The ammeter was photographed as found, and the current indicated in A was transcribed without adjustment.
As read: 9.5 A
